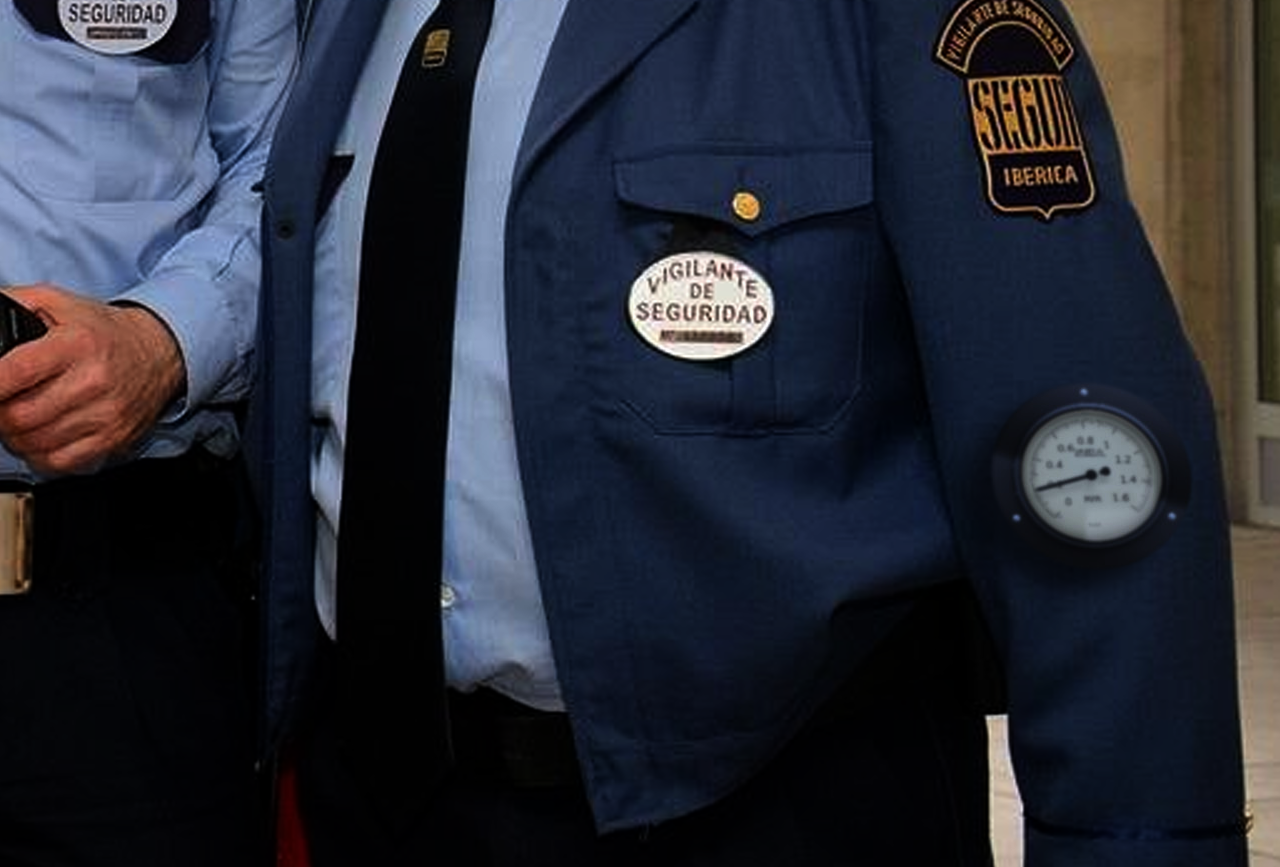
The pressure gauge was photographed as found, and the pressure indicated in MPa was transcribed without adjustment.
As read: 0.2 MPa
